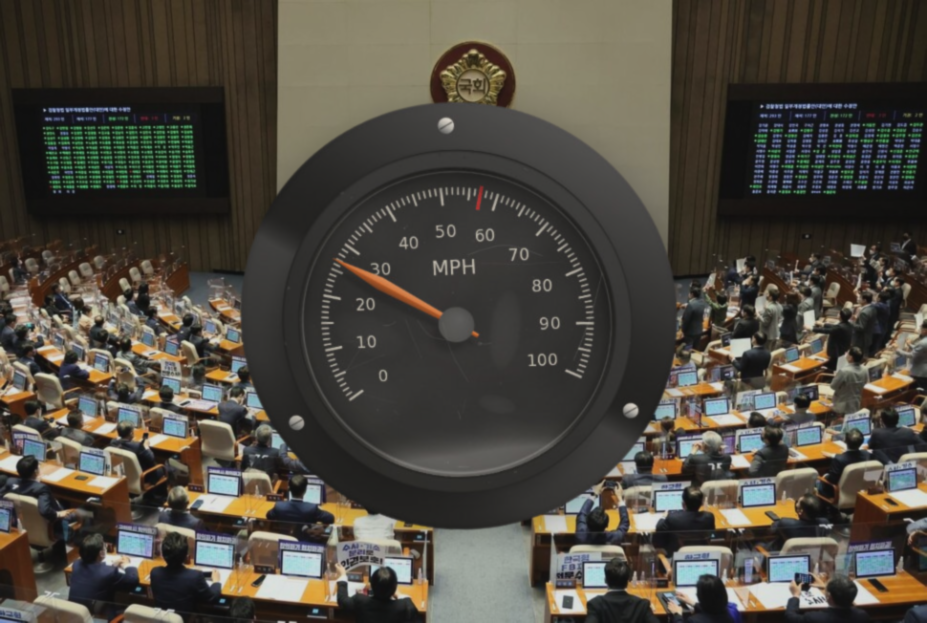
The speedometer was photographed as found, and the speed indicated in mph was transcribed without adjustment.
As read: 27 mph
